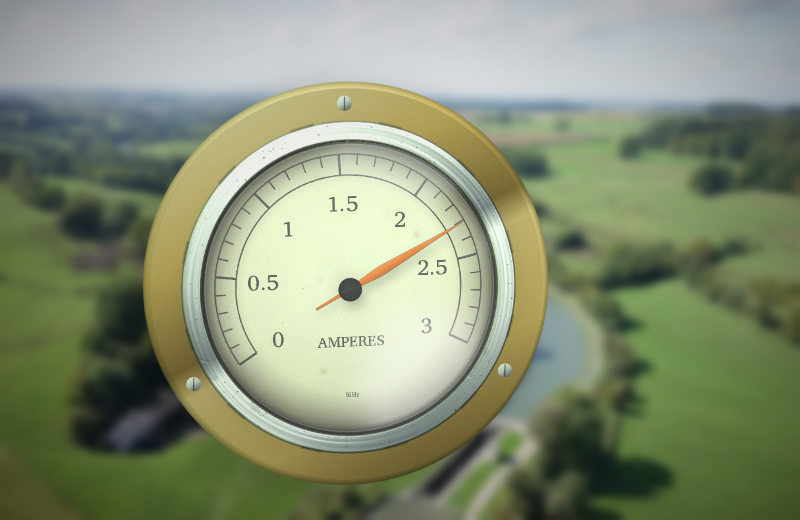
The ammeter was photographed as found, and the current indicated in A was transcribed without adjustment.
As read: 2.3 A
